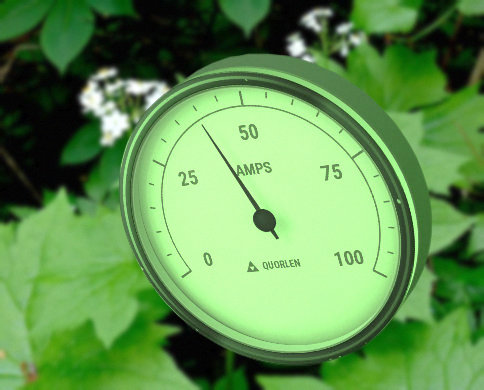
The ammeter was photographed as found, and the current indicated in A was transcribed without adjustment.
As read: 40 A
